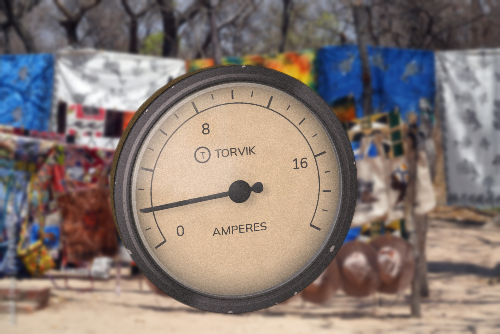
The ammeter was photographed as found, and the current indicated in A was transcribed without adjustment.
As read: 2 A
